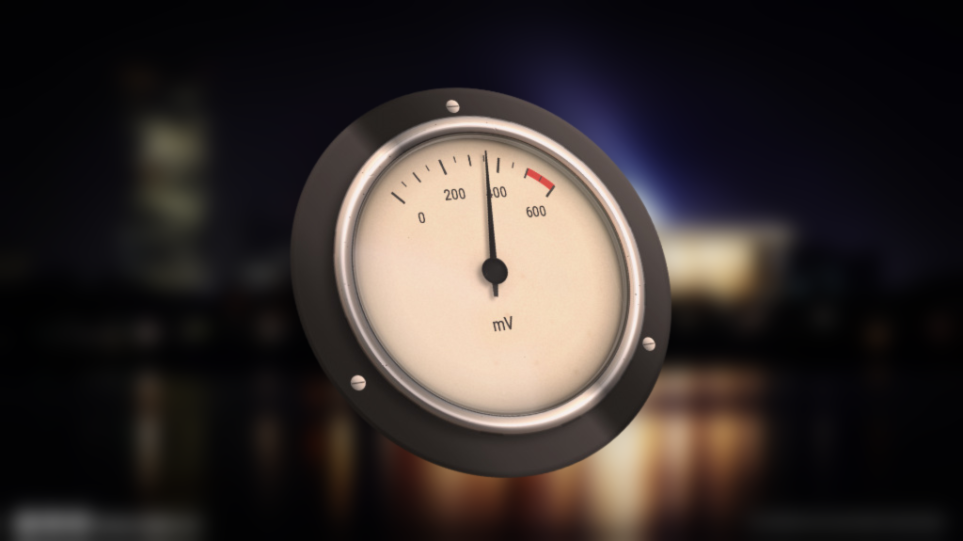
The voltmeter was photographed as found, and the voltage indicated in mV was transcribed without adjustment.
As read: 350 mV
